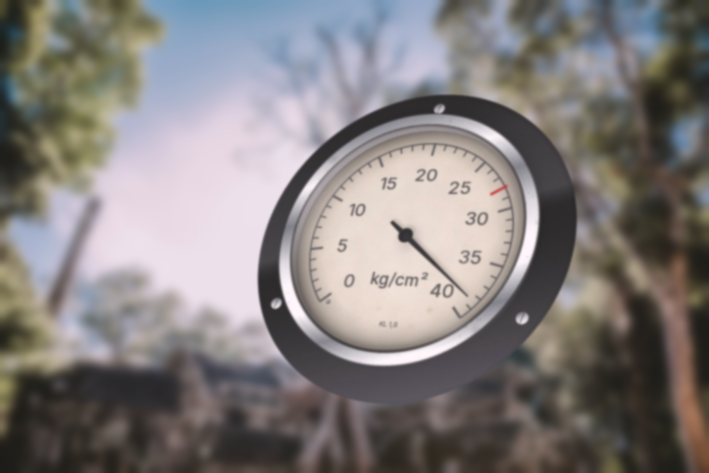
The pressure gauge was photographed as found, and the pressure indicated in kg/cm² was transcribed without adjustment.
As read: 38.5 kg/cm²
